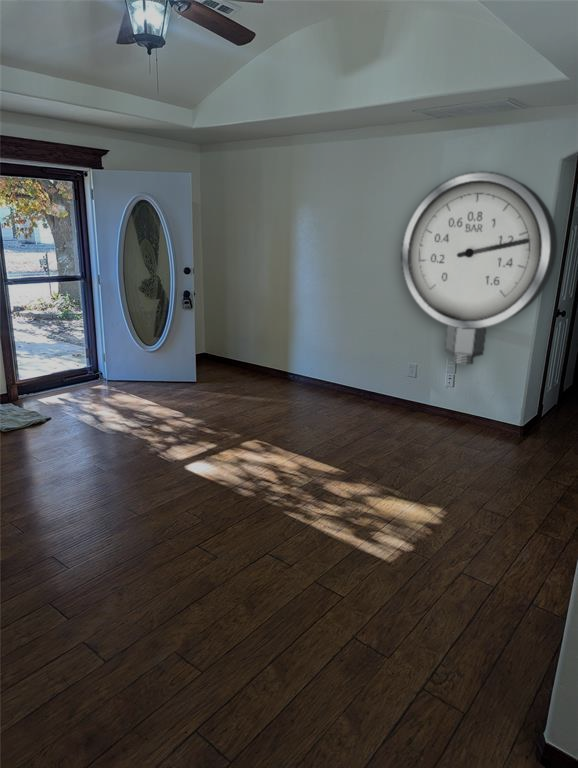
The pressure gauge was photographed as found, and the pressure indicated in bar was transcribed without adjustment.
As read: 1.25 bar
